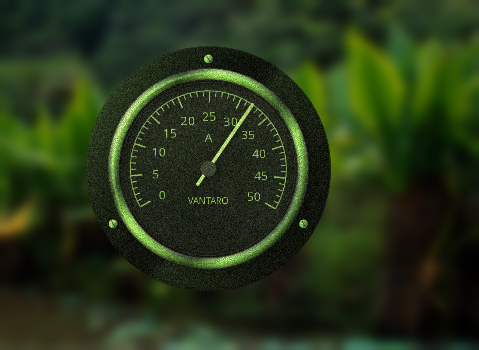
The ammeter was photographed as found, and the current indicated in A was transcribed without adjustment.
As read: 32 A
